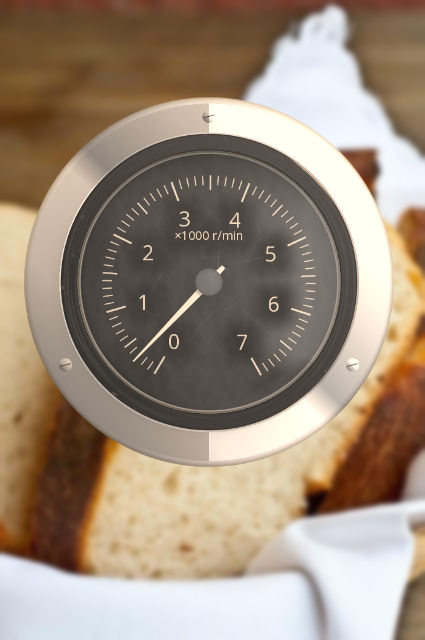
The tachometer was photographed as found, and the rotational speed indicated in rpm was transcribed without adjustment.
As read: 300 rpm
